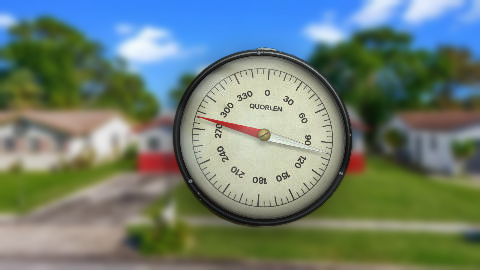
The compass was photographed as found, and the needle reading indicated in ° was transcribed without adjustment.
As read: 280 °
